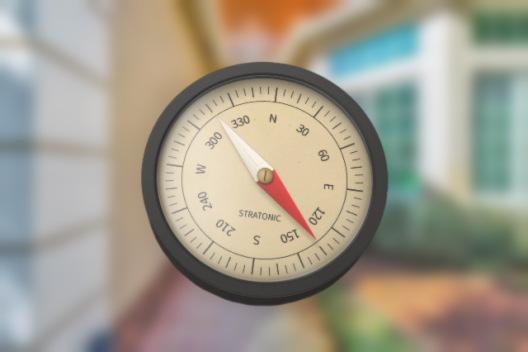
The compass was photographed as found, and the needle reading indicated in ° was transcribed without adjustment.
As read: 135 °
